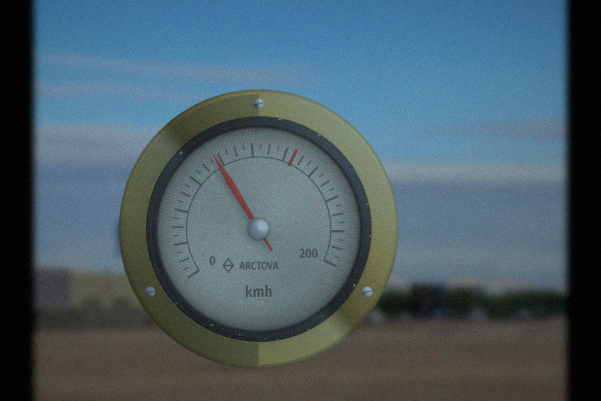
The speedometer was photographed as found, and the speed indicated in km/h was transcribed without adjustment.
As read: 77.5 km/h
